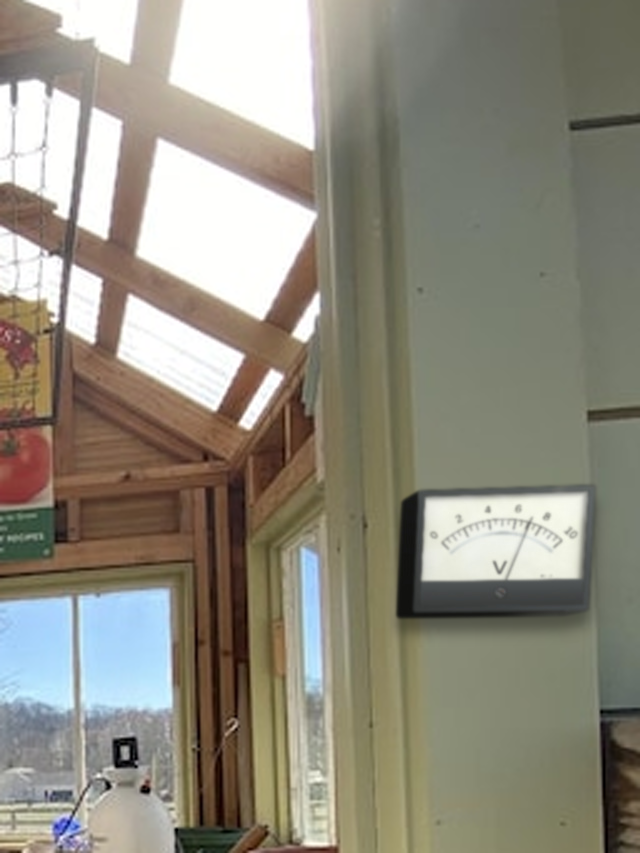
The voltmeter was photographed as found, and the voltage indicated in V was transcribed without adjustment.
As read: 7 V
